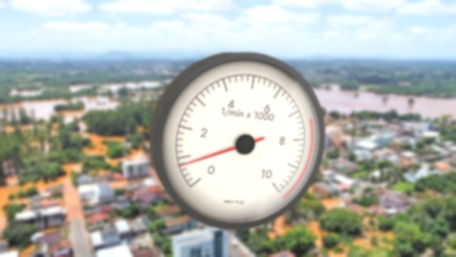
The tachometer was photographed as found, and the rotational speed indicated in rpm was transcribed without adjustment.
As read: 800 rpm
